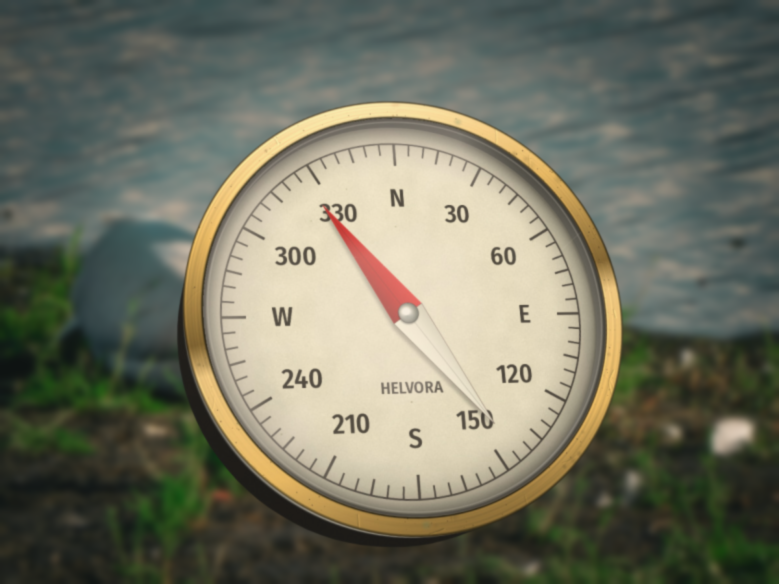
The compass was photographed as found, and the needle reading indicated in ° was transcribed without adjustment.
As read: 325 °
